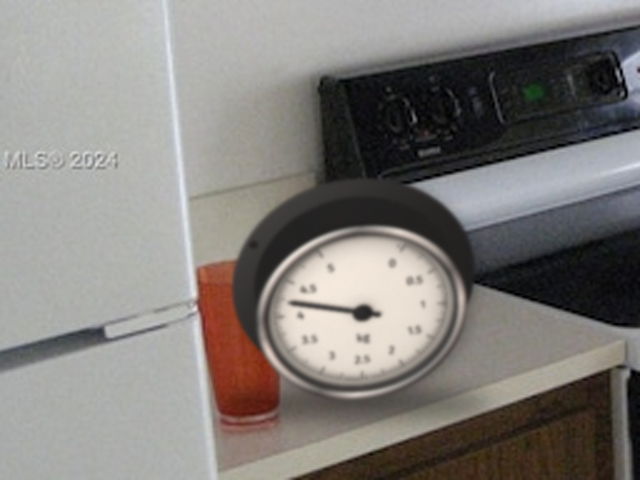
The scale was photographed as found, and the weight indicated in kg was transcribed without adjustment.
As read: 4.25 kg
